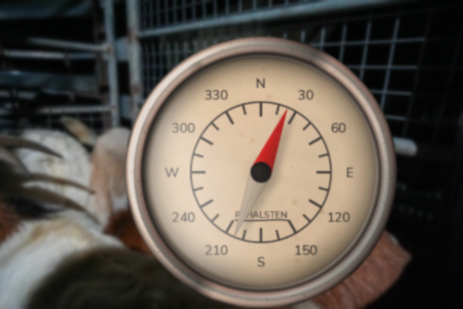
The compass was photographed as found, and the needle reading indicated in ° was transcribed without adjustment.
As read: 22.5 °
